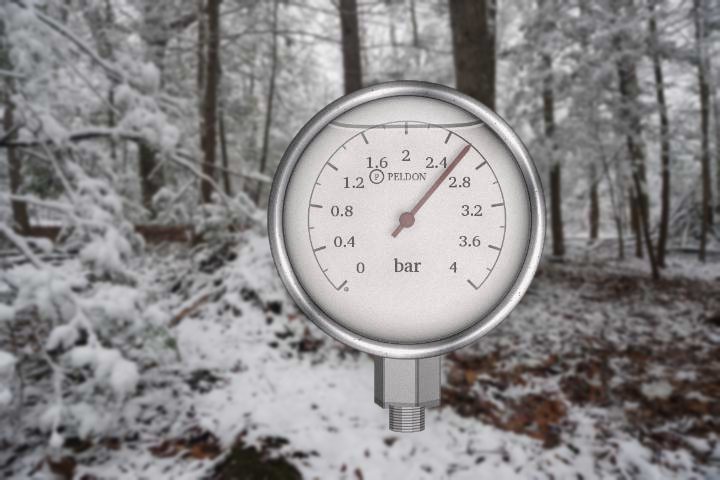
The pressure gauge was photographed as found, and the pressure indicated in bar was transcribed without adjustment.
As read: 2.6 bar
